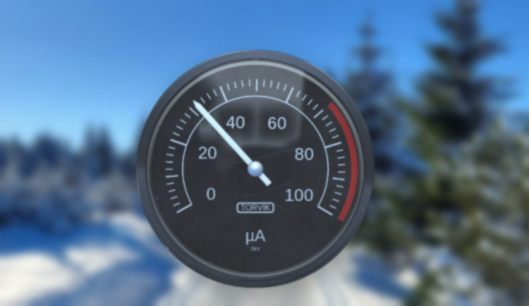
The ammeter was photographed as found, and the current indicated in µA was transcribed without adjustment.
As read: 32 µA
